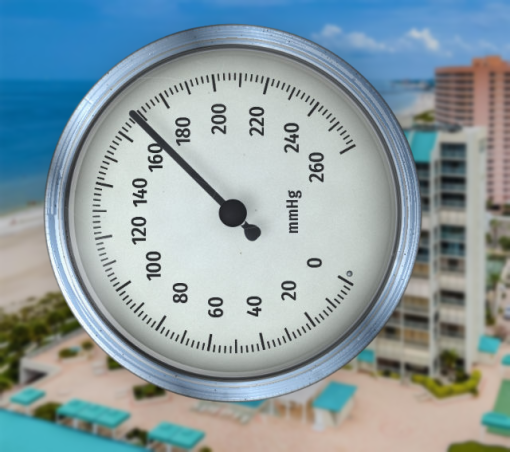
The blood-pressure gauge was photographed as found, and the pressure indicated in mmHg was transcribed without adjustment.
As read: 168 mmHg
